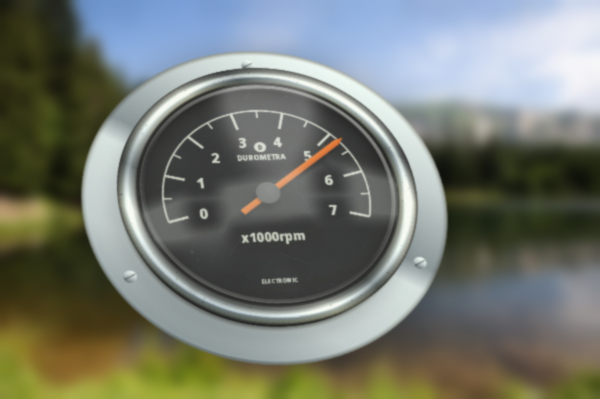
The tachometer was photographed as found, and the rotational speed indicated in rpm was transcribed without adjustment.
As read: 5250 rpm
